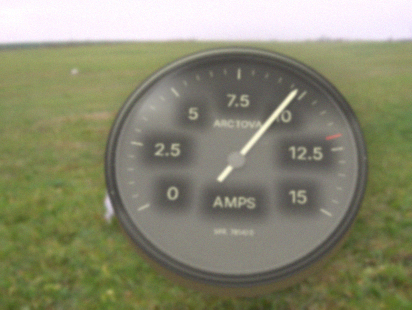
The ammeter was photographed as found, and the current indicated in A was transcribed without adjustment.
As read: 9.75 A
